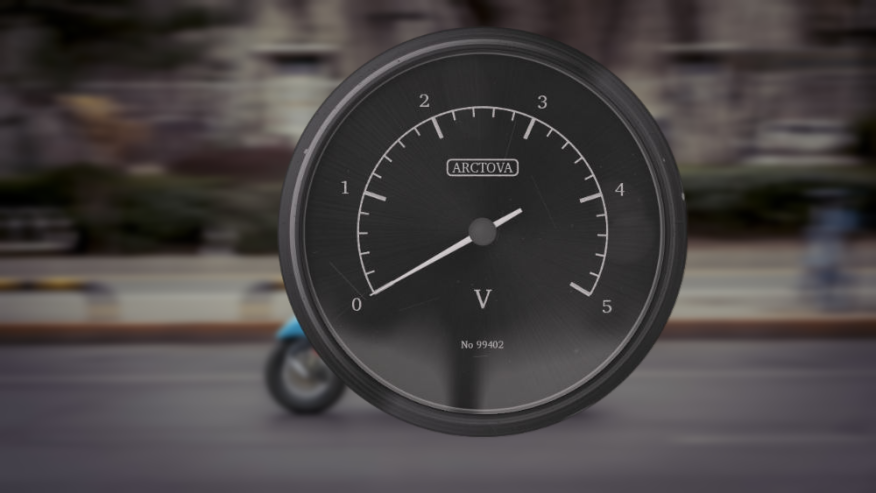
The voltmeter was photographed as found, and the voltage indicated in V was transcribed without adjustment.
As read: 0 V
